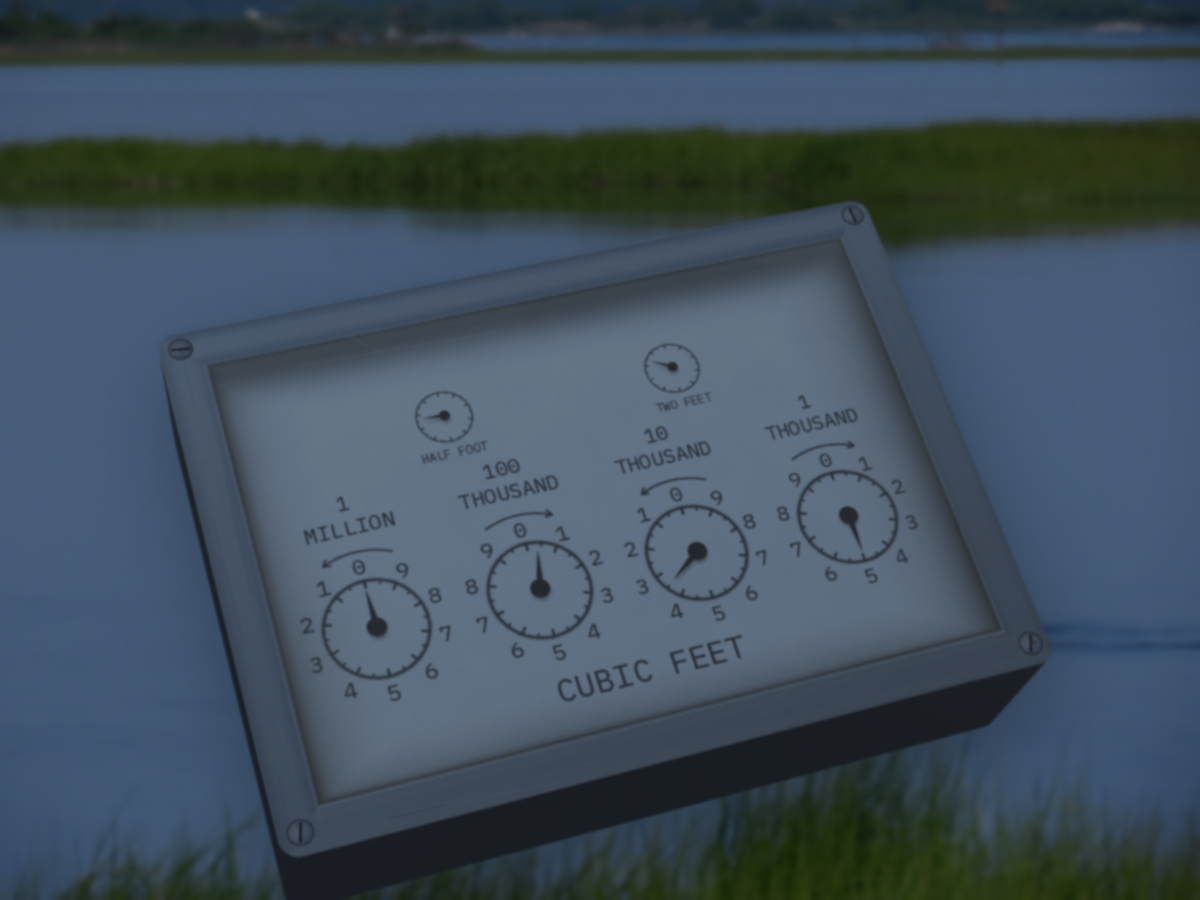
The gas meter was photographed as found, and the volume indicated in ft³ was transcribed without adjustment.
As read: 3500 ft³
